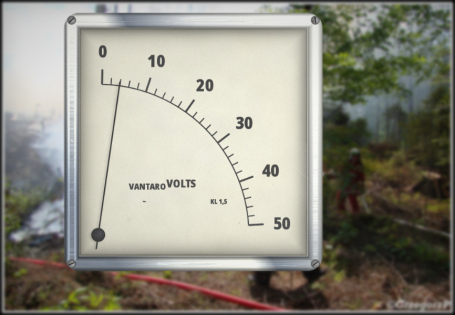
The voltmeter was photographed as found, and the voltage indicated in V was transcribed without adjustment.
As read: 4 V
